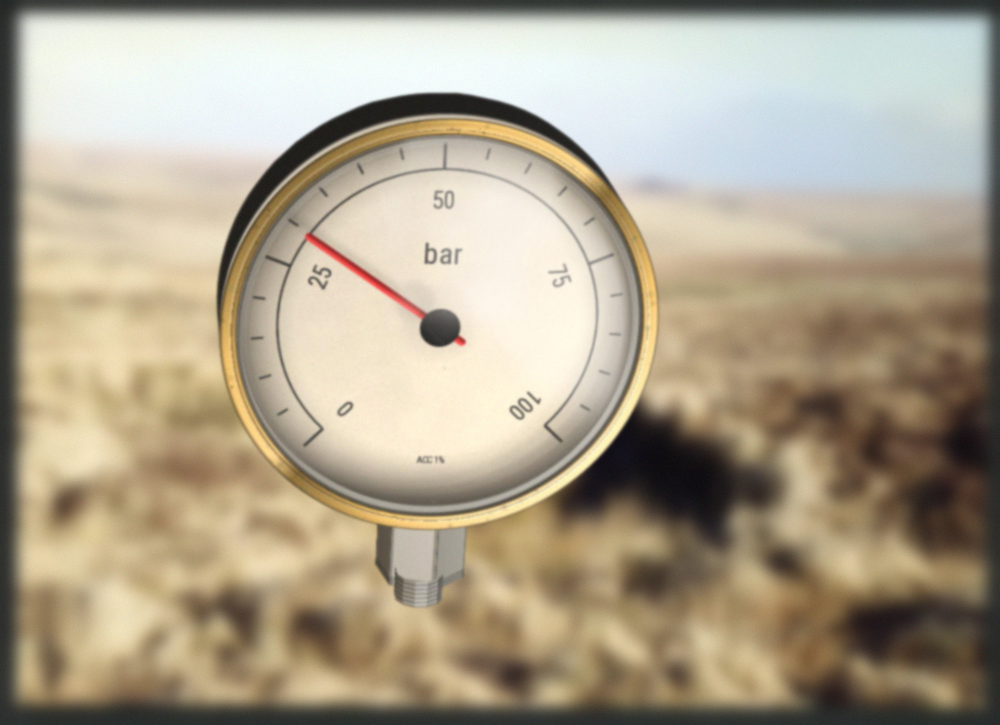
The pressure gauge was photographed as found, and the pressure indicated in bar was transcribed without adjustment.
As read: 30 bar
